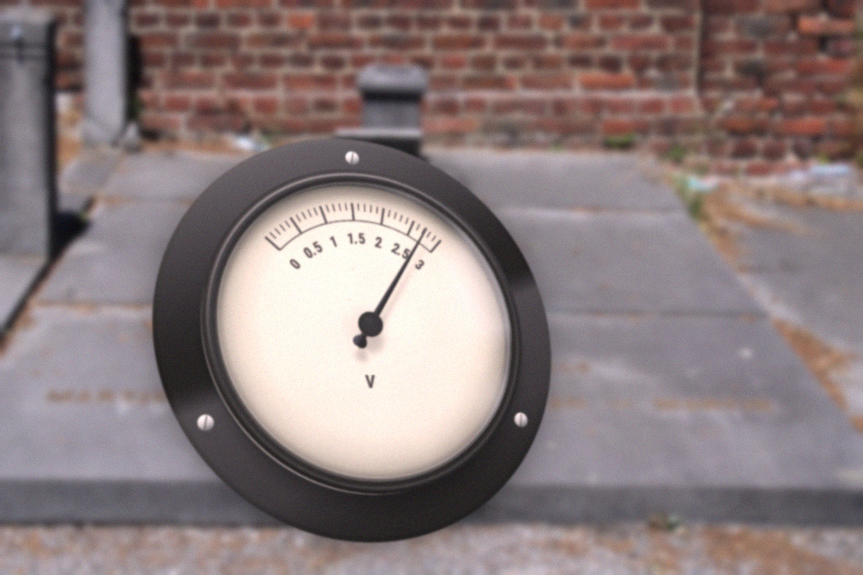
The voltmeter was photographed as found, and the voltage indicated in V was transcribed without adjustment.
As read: 2.7 V
